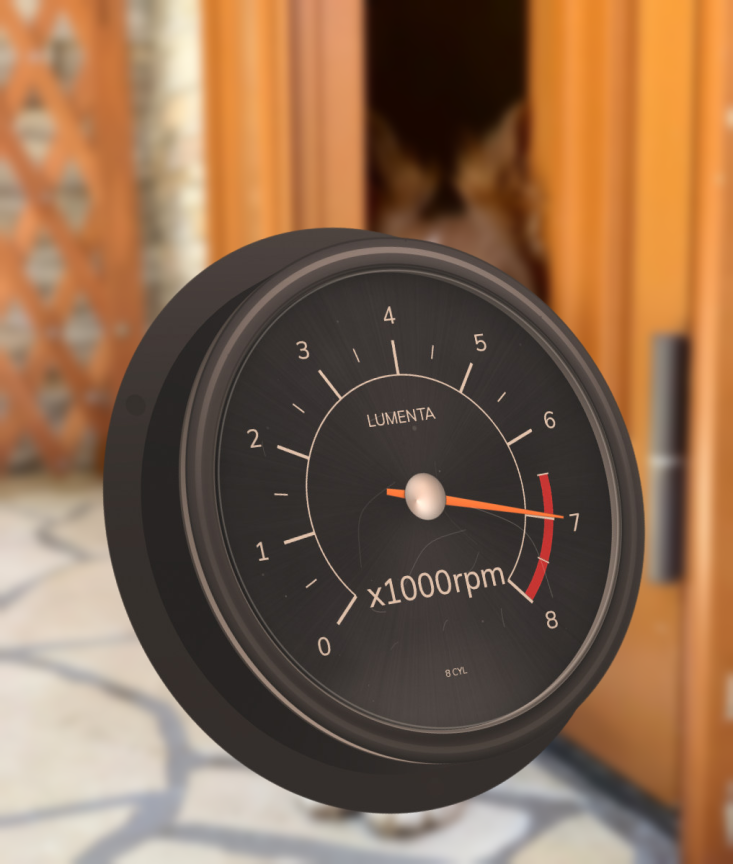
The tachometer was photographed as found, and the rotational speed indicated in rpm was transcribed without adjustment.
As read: 7000 rpm
